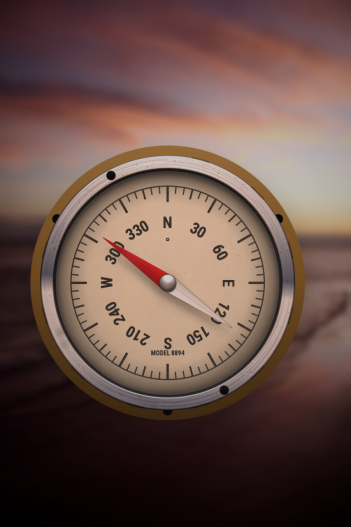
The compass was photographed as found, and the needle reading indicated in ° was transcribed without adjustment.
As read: 305 °
